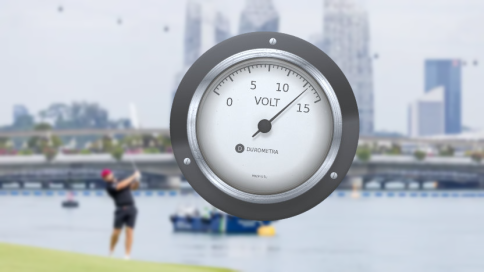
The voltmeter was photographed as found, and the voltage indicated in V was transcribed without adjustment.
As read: 13 V
